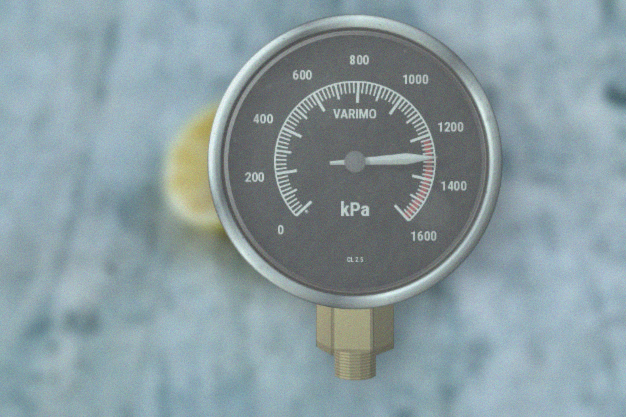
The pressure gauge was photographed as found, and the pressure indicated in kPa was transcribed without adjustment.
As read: 1300 kPa
